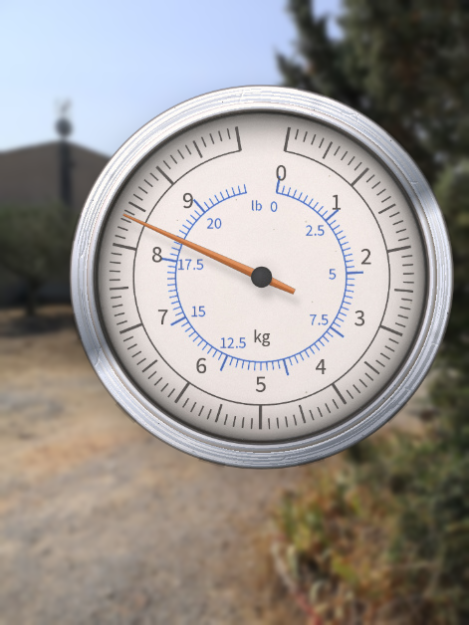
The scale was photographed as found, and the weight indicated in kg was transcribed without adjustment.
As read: 8.35 kg
